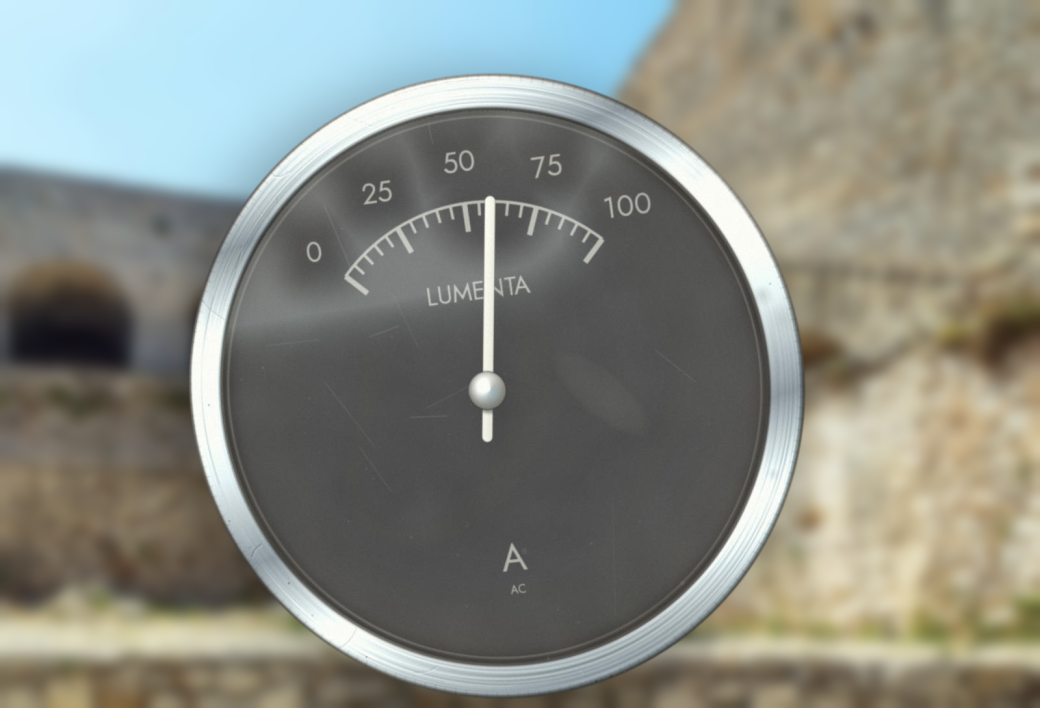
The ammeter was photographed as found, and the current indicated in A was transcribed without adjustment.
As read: 60 A
